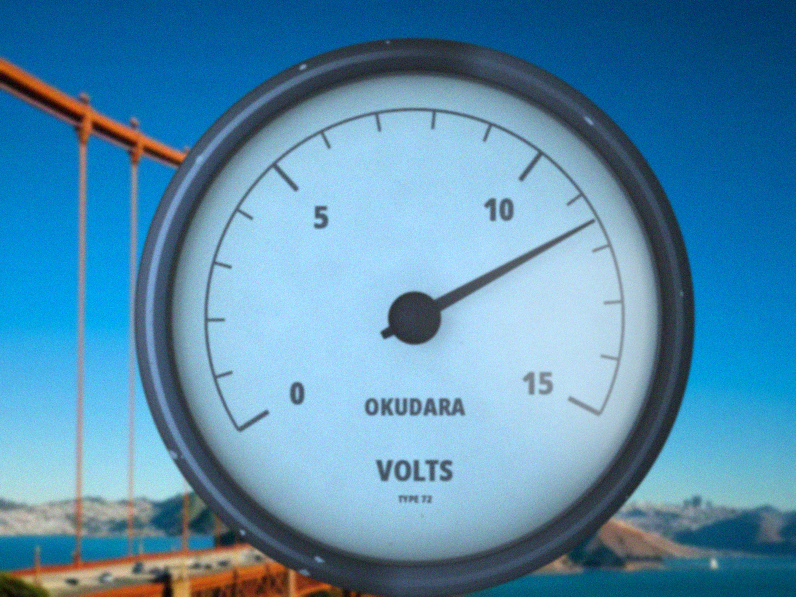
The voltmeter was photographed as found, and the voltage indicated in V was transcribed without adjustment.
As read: 11.5 V
